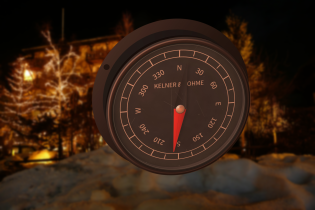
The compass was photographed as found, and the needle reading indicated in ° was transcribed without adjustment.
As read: 187.5 °
